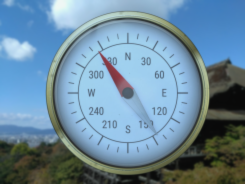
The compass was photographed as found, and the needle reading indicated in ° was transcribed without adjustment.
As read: 325 °
